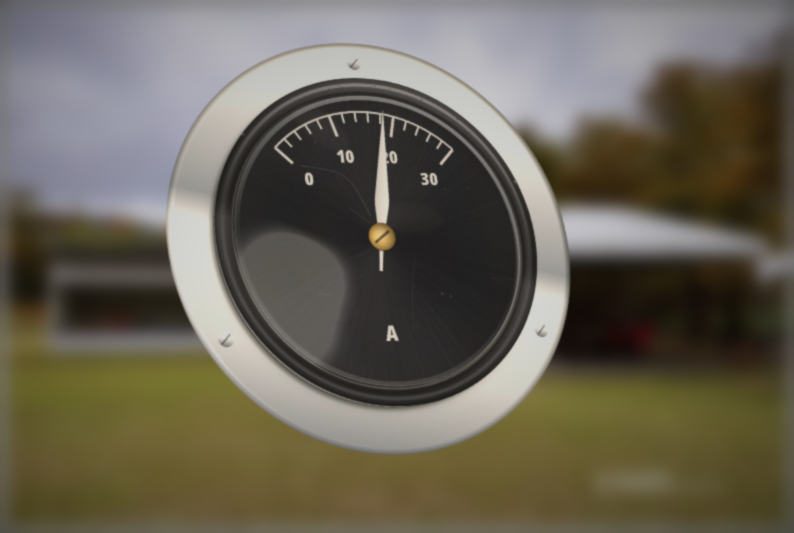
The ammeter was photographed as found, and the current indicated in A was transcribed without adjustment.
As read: 18 A
